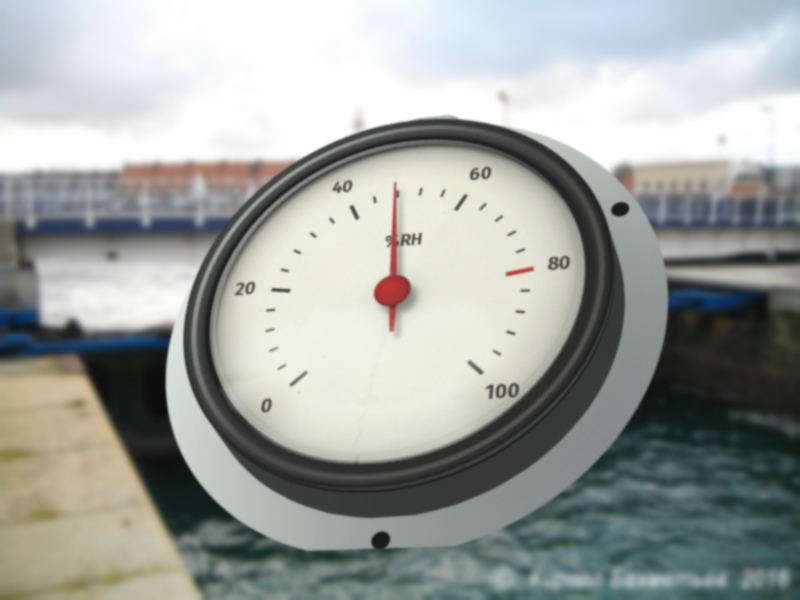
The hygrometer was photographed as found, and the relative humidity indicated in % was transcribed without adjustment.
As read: 48 %
